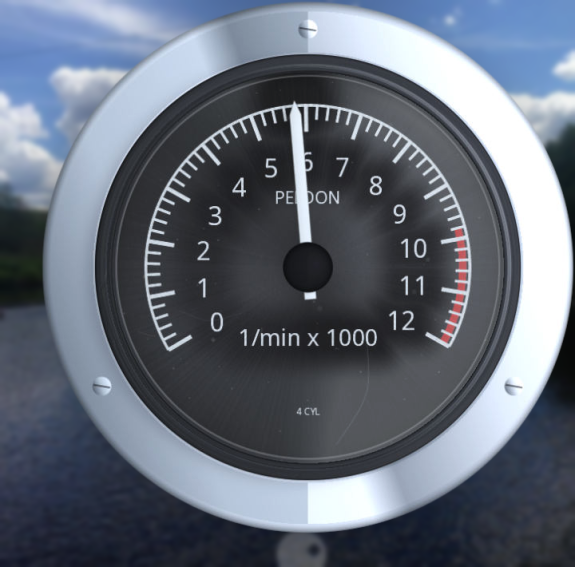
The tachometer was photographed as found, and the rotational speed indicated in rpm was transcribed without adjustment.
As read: 5800 rpm
